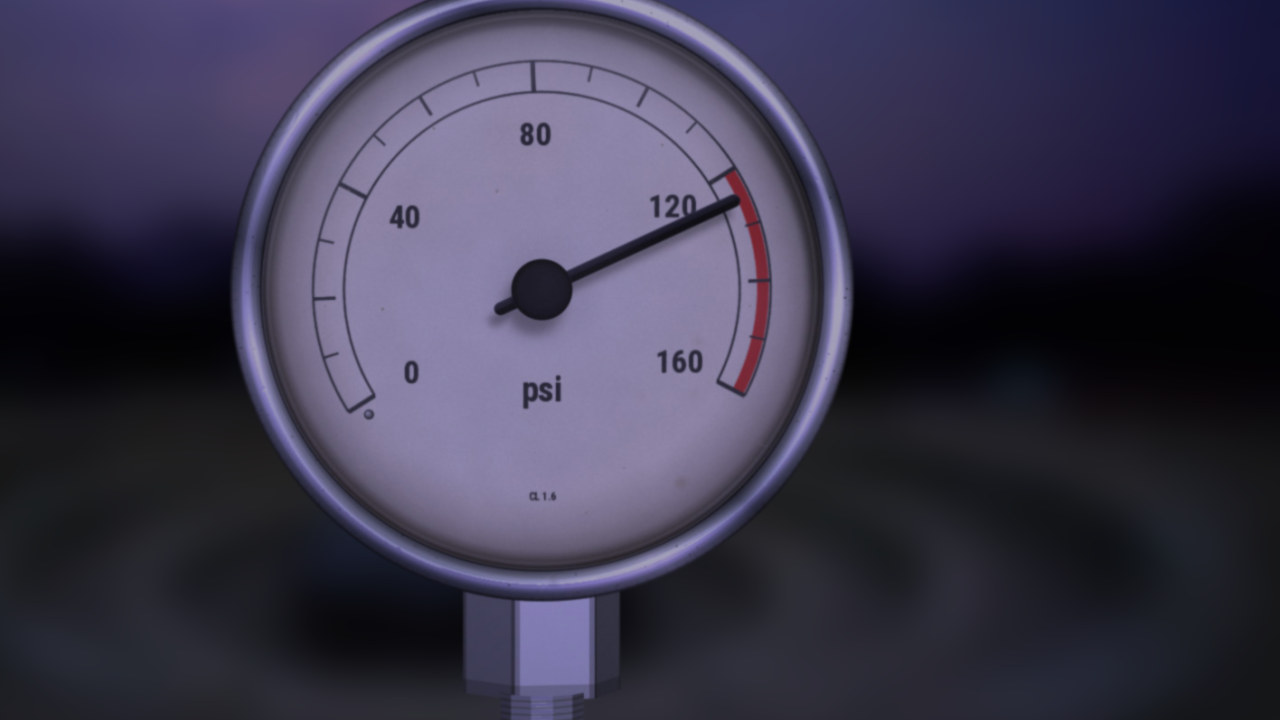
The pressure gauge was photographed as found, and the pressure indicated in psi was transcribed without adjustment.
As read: 125 psi
